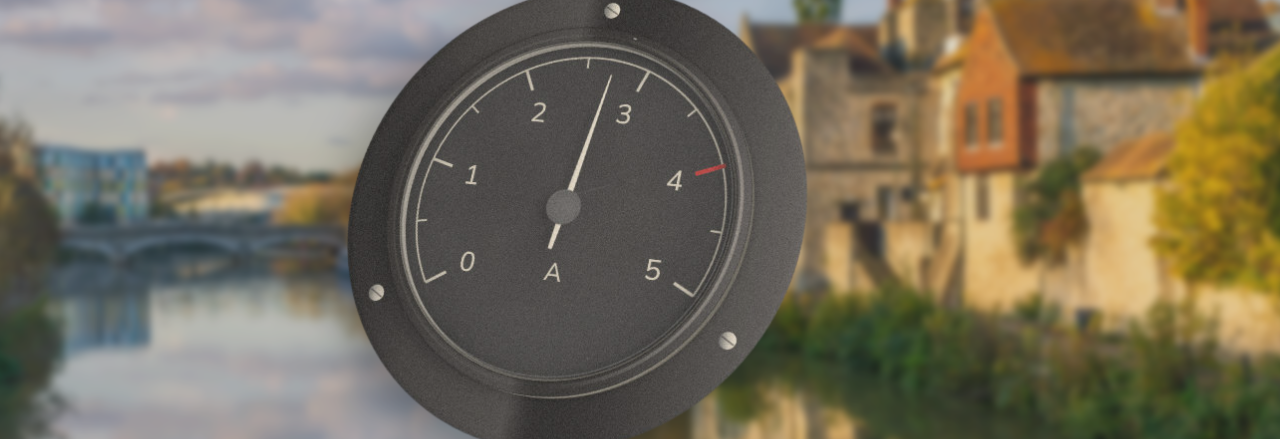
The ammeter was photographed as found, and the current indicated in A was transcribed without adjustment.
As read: 2.75 A
